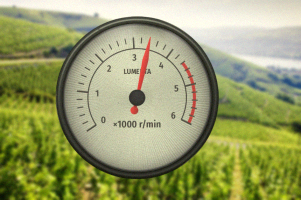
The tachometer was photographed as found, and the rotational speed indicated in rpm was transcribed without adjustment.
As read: 3400 rpm
